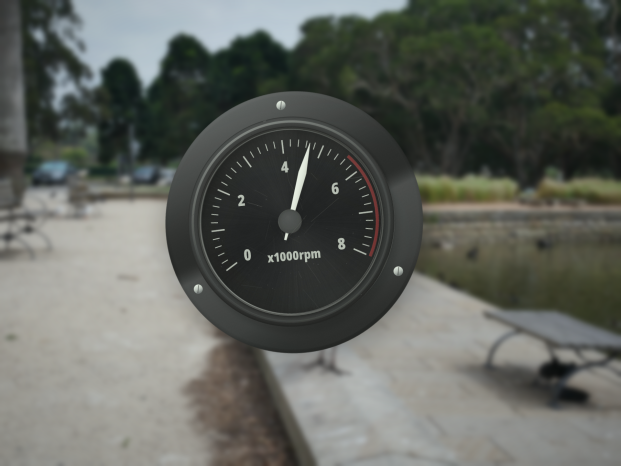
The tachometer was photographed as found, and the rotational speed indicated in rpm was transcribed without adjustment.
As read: 4700 rpm
